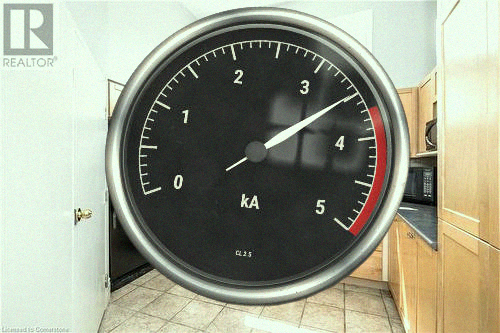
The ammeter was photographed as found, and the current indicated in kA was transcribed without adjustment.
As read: 3.5 kA
